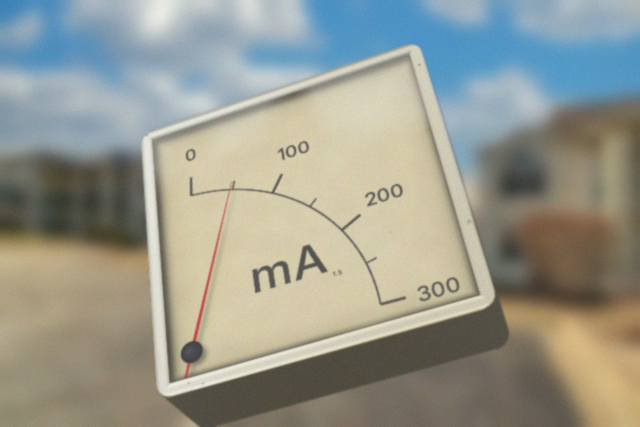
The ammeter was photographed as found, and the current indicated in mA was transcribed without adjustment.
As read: 50 mA
